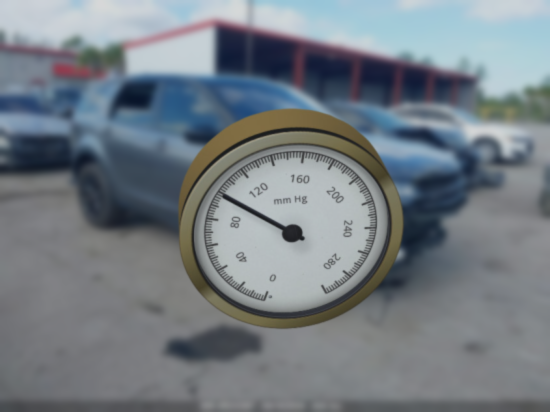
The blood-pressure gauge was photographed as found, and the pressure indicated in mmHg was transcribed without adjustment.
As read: 100 mmHg
